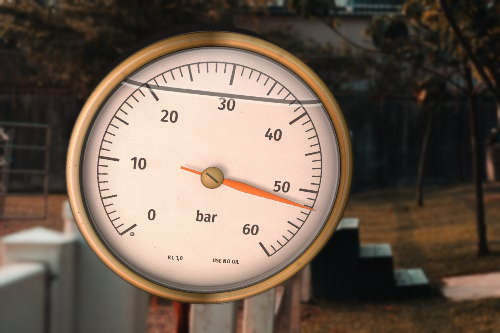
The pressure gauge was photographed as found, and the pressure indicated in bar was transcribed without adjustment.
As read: 52 bar
